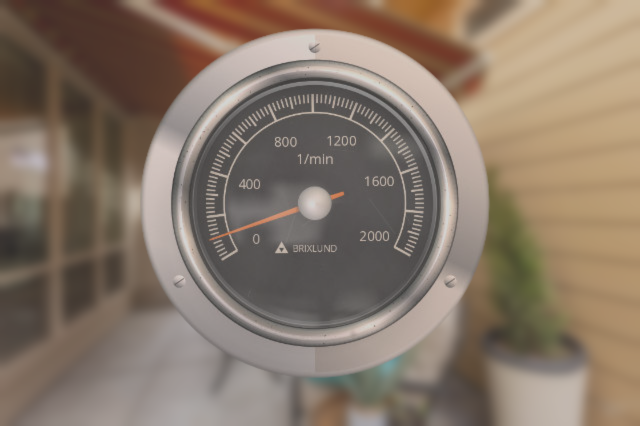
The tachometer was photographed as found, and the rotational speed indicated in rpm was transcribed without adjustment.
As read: 100 rpm
